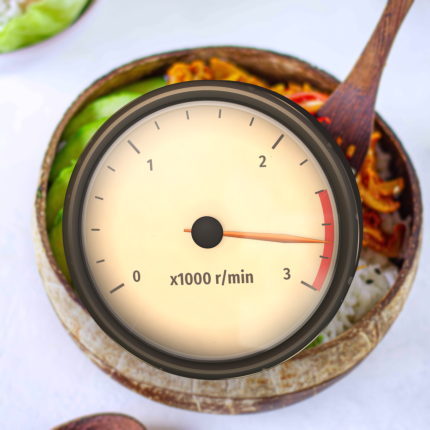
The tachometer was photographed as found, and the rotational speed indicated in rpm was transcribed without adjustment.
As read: 2700 rpm
